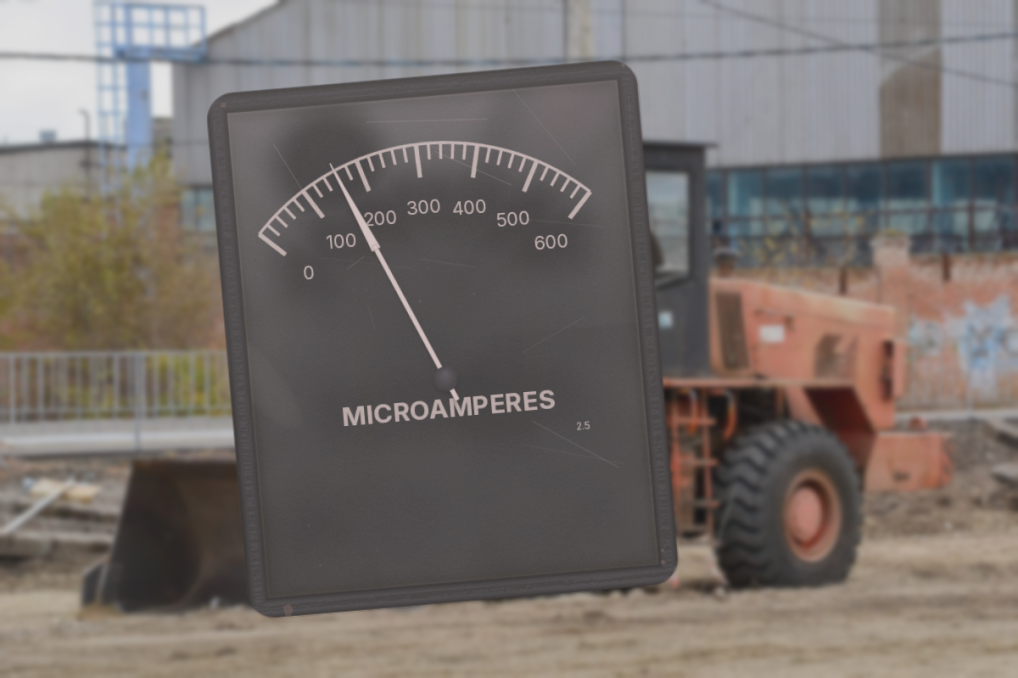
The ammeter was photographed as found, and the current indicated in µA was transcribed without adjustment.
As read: 160 µA
